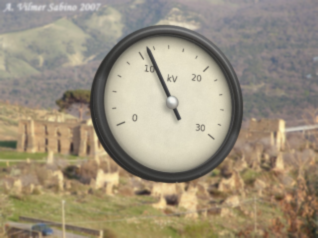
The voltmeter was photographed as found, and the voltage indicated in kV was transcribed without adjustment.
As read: 11 kV
